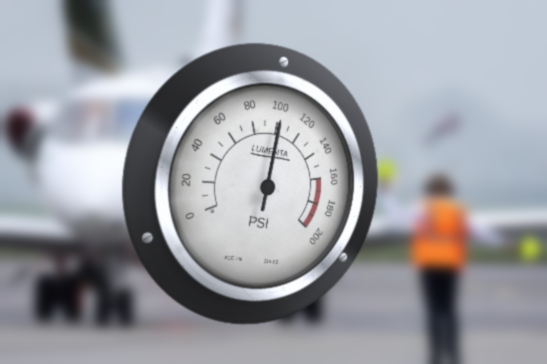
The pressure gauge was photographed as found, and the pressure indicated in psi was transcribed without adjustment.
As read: 100 psi
